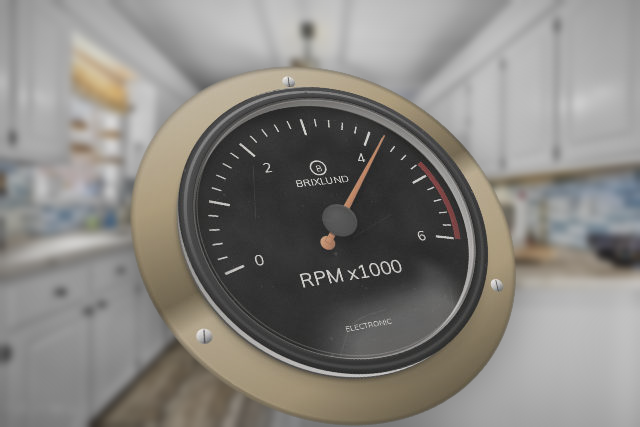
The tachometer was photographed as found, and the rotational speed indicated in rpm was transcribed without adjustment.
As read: 4200 rpm
